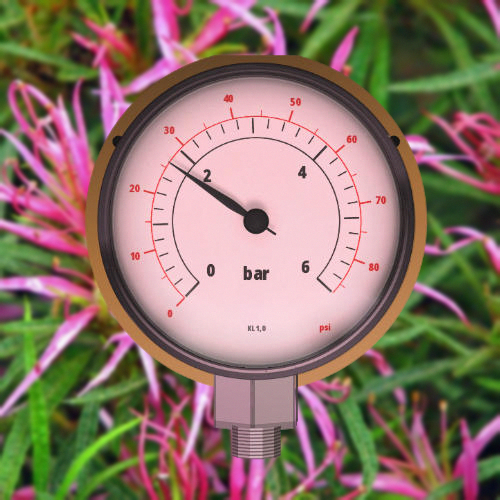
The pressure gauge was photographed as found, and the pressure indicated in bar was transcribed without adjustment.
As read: 1.8 bar
